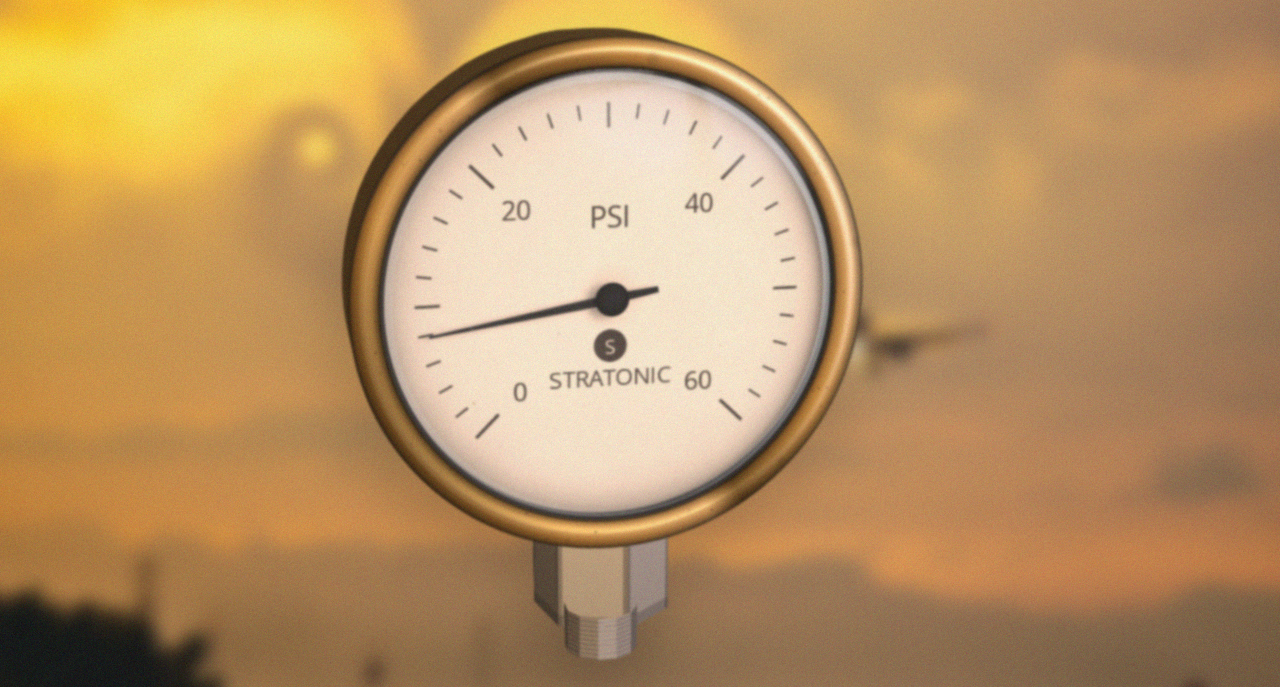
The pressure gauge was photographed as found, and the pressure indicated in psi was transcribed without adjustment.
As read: 8 psi
